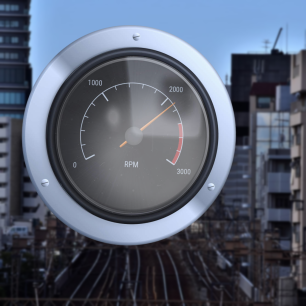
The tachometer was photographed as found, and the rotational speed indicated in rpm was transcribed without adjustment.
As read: 2100 rpm
